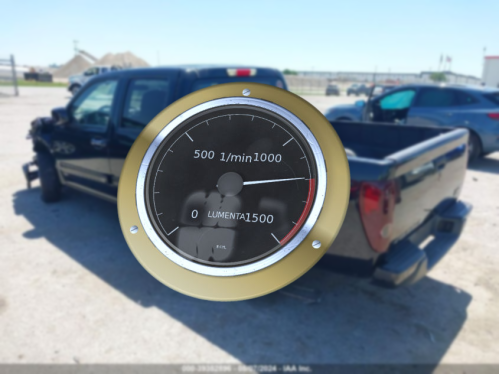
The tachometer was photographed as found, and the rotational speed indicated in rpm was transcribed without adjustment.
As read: 1200 rpm
